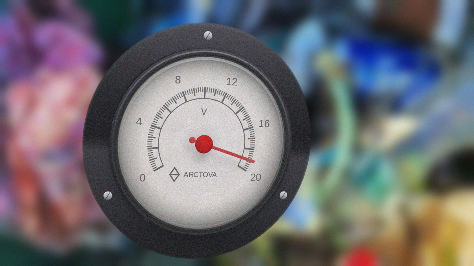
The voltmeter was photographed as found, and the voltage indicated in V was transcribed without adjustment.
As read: 19 V
